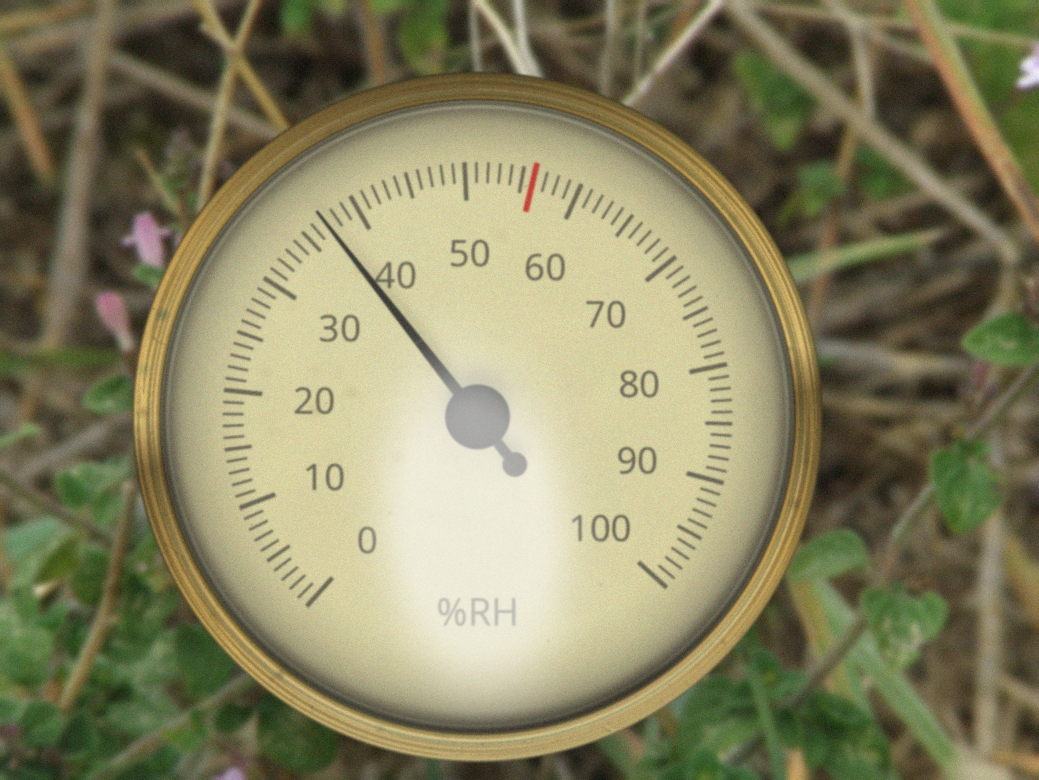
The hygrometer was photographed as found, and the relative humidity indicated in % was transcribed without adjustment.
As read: 37 %
